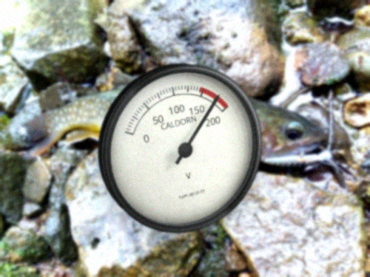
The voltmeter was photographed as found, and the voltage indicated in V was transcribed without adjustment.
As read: 175 V
